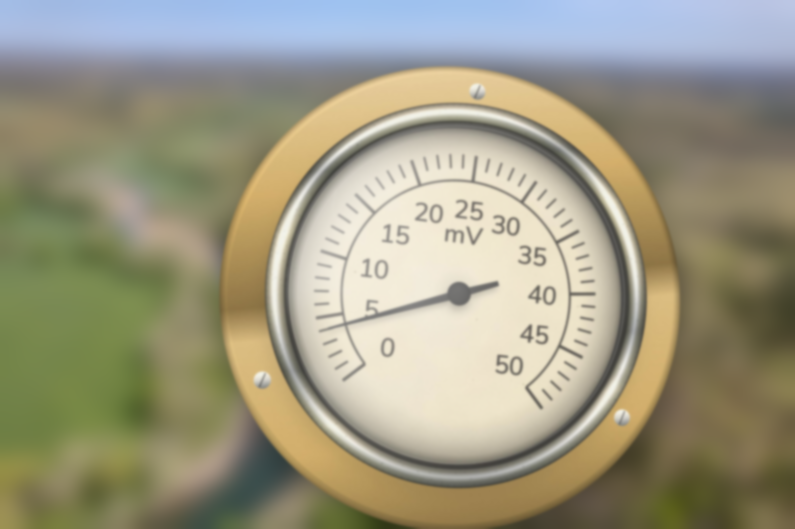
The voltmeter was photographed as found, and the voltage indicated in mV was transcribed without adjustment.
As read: 4 mV
